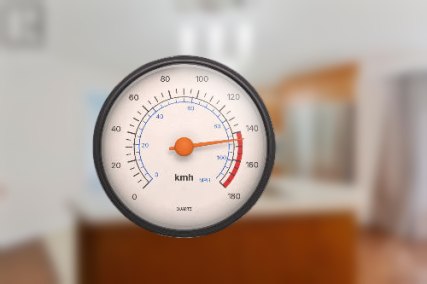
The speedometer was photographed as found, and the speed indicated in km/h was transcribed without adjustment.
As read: 145 km/h
